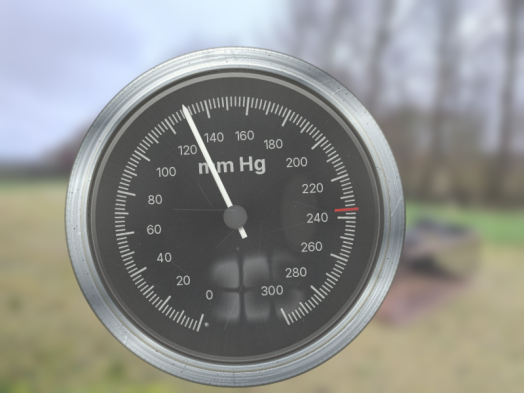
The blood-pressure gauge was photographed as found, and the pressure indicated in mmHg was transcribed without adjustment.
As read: 130 mmHg
